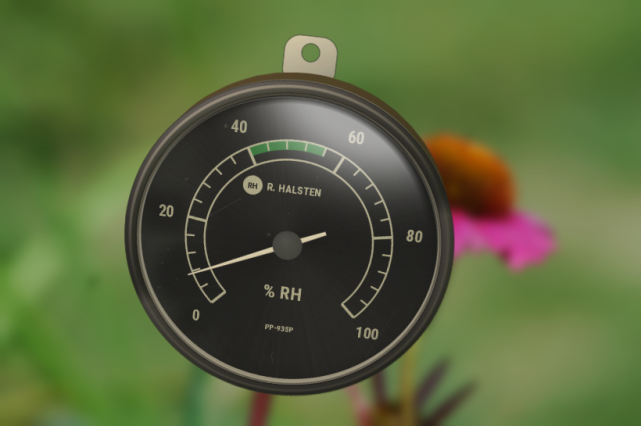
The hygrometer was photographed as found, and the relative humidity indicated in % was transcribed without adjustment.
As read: 8 %
